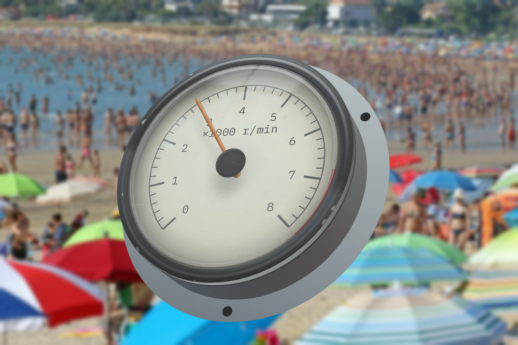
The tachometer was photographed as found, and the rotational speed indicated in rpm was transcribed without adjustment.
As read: 3000 rpm
